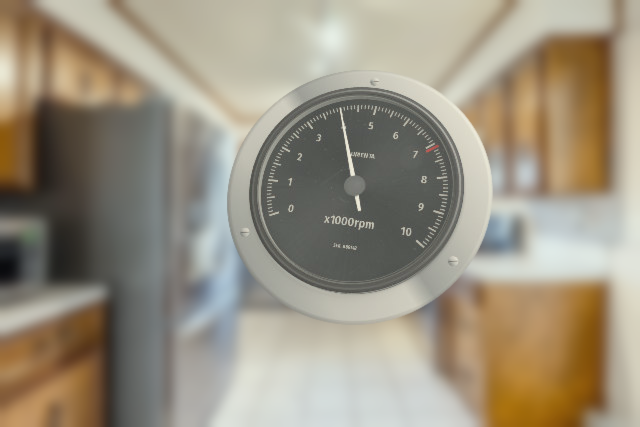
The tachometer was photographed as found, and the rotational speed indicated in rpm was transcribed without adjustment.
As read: 4000 rpm
